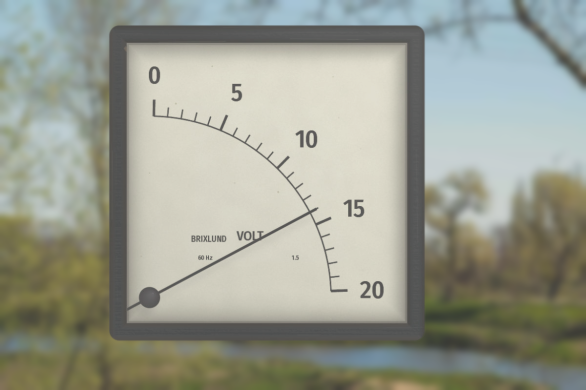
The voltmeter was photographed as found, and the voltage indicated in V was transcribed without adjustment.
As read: 14 V
